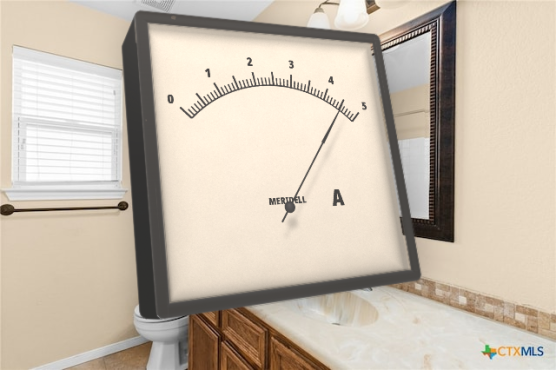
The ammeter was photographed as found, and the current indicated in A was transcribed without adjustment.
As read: 4.5 A
